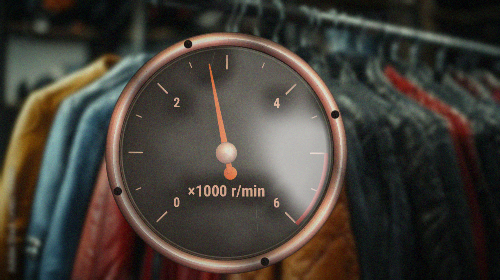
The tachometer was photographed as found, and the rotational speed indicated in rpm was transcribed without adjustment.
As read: 2750 rpm
